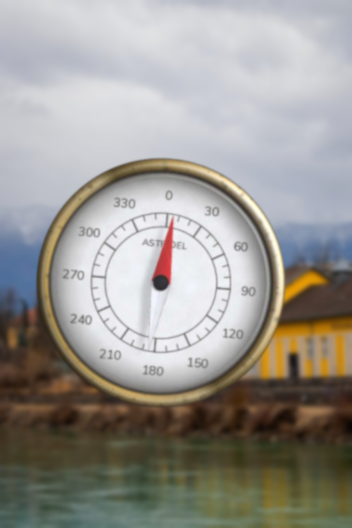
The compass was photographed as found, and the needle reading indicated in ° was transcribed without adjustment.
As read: 5 °
